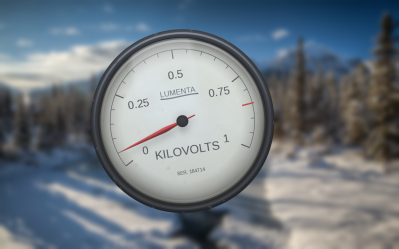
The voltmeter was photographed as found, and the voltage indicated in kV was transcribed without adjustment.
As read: 0.05 kV
